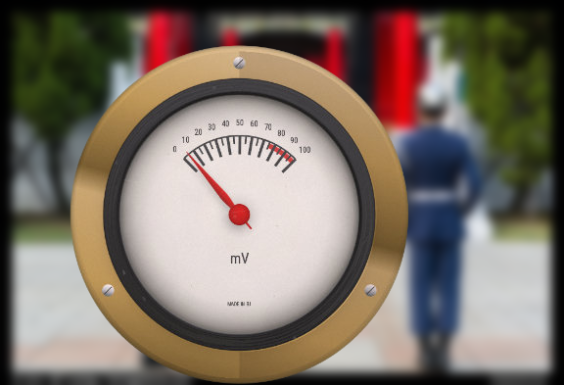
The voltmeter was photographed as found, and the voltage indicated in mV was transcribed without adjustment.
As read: 5 mV
